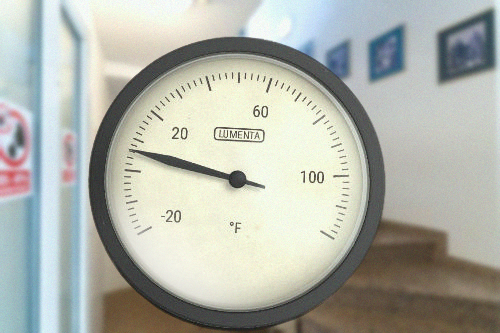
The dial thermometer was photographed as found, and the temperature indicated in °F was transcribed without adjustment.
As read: 6 °F
